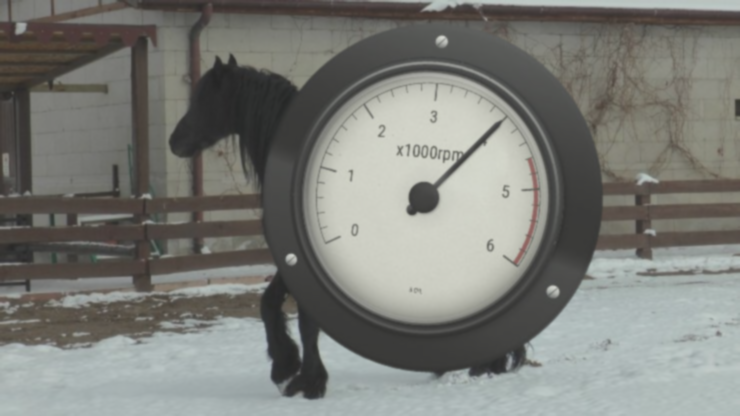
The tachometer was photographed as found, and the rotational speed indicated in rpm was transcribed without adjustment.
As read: 4000 rpm
